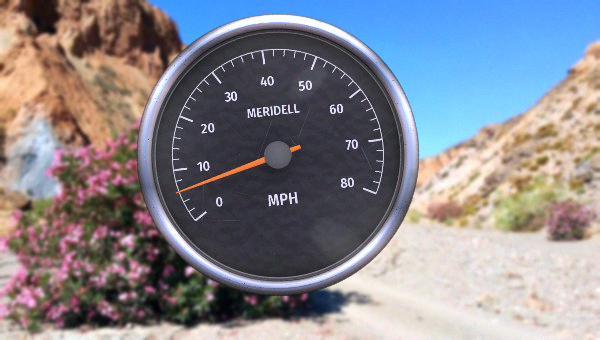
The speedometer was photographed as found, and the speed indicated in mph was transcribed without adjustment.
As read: 6 mph
